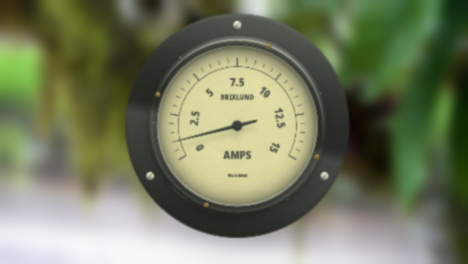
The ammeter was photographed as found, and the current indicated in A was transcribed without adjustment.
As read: 1 A
